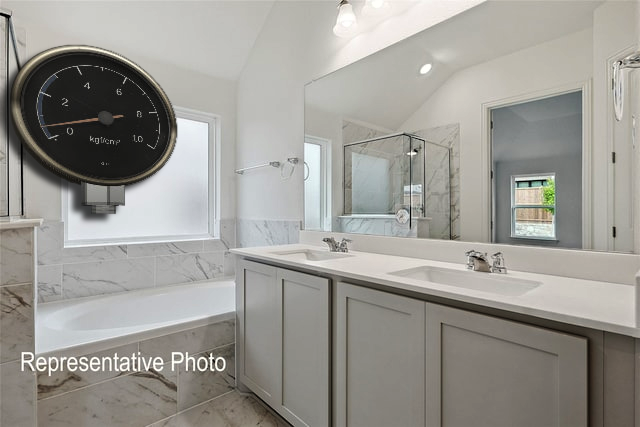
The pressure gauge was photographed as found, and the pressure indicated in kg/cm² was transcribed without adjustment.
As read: 0.5 kg/cm²
